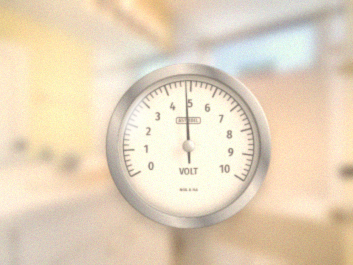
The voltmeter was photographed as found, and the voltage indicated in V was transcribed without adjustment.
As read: 4.8 V
